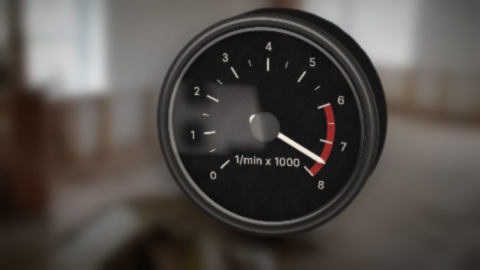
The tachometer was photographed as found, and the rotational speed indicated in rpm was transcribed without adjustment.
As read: 7500 rpm
